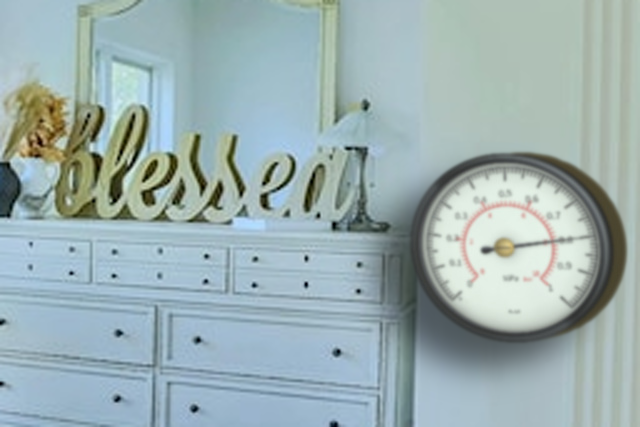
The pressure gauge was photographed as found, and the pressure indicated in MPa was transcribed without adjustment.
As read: 0.8 MPa
